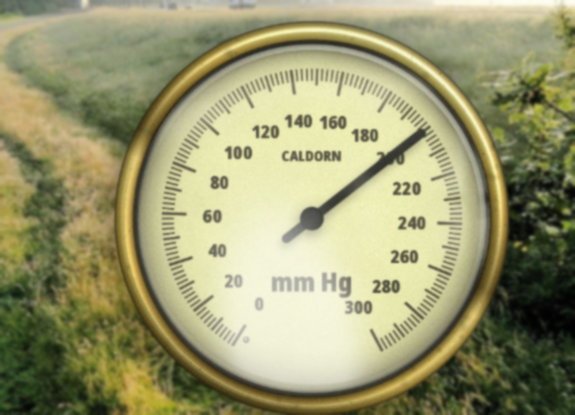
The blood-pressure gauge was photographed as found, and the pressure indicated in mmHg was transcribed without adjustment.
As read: 200 mmHg
